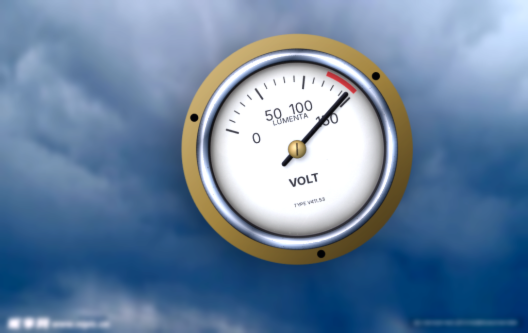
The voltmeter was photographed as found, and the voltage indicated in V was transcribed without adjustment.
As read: 145 V
